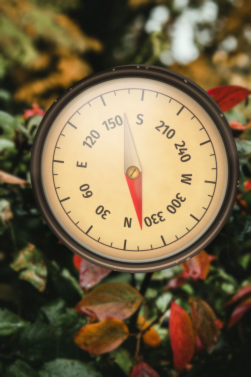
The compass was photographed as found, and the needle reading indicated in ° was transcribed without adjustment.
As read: 345 °
